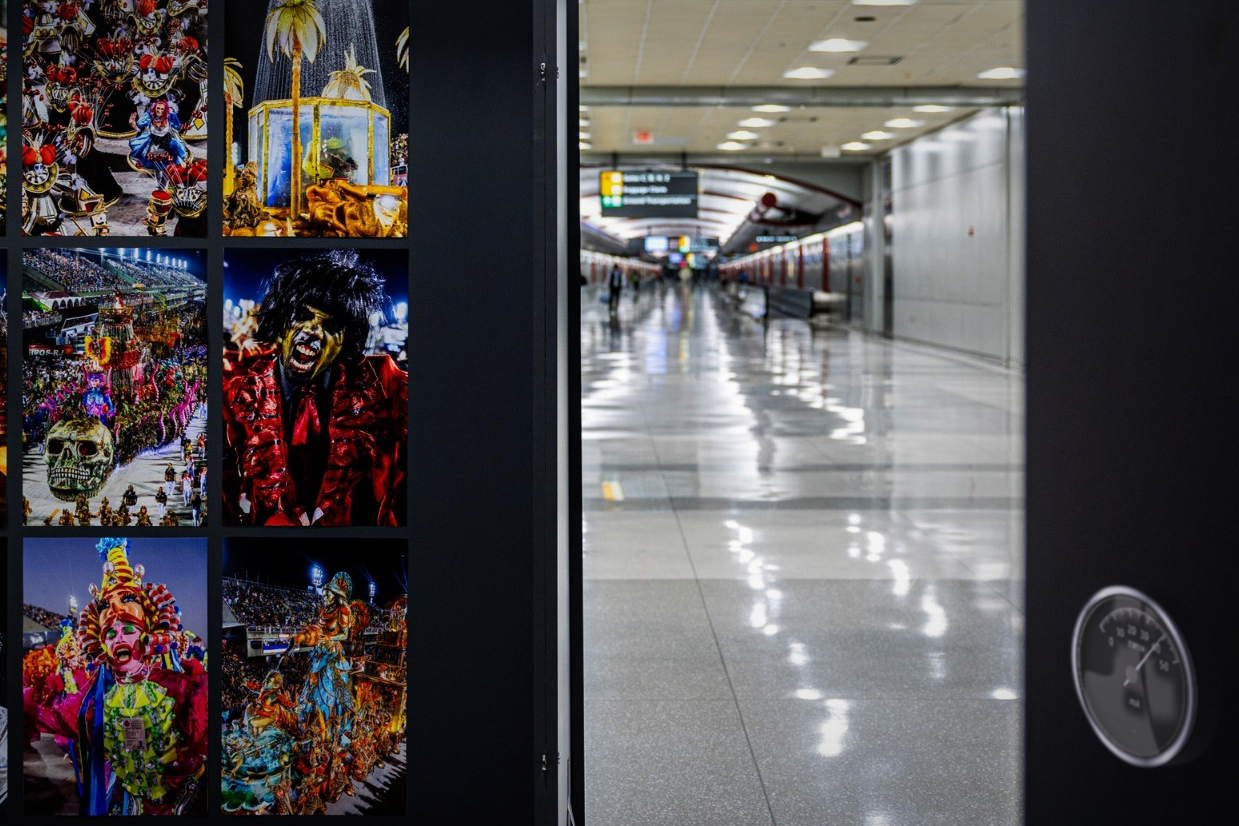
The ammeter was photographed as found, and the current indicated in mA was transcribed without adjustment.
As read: 40 mA
